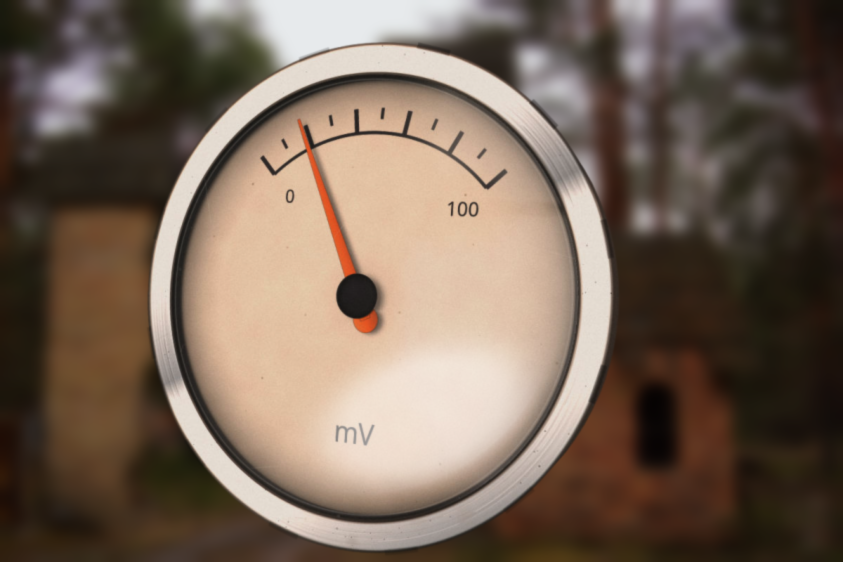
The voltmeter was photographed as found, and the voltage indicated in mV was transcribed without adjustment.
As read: 20 mV
